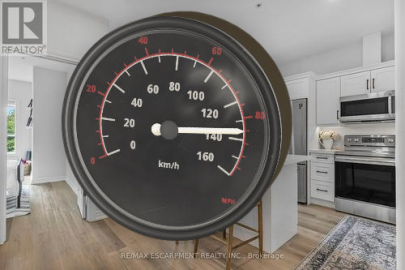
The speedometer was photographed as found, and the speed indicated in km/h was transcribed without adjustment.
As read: 135 km/h
